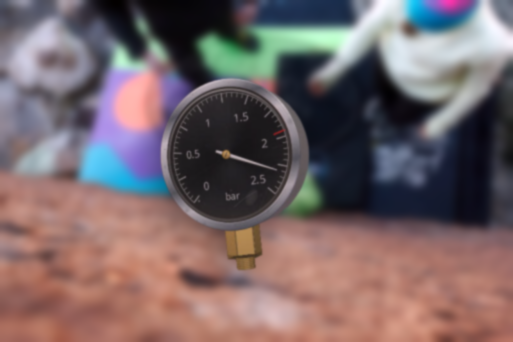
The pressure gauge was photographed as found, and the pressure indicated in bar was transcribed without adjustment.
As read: 2.3 bar
